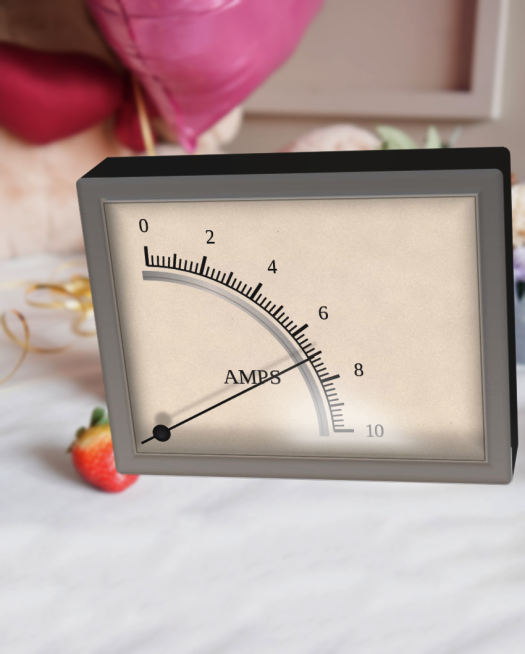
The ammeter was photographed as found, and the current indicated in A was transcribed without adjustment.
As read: 7 A
